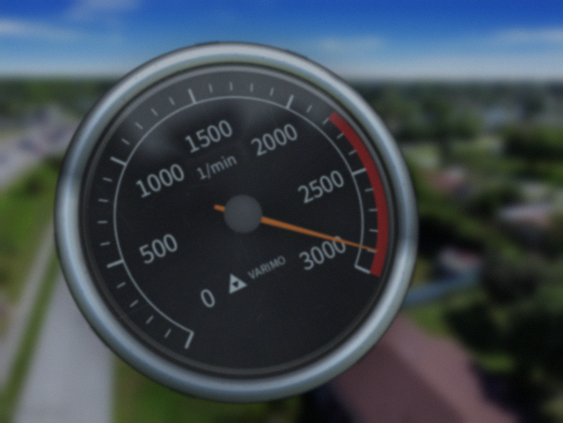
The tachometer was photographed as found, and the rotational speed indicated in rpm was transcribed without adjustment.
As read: 2900 rpm
